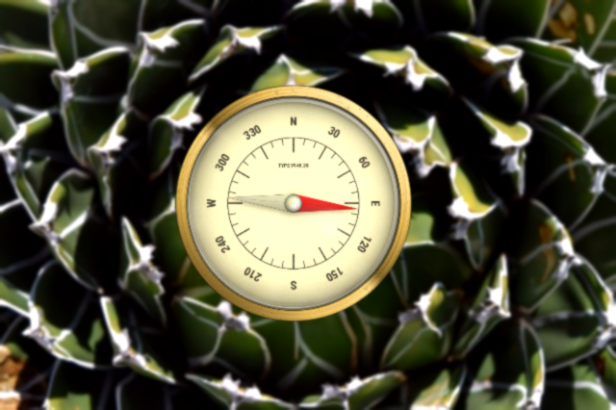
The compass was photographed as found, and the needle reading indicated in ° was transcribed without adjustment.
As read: 95 °
